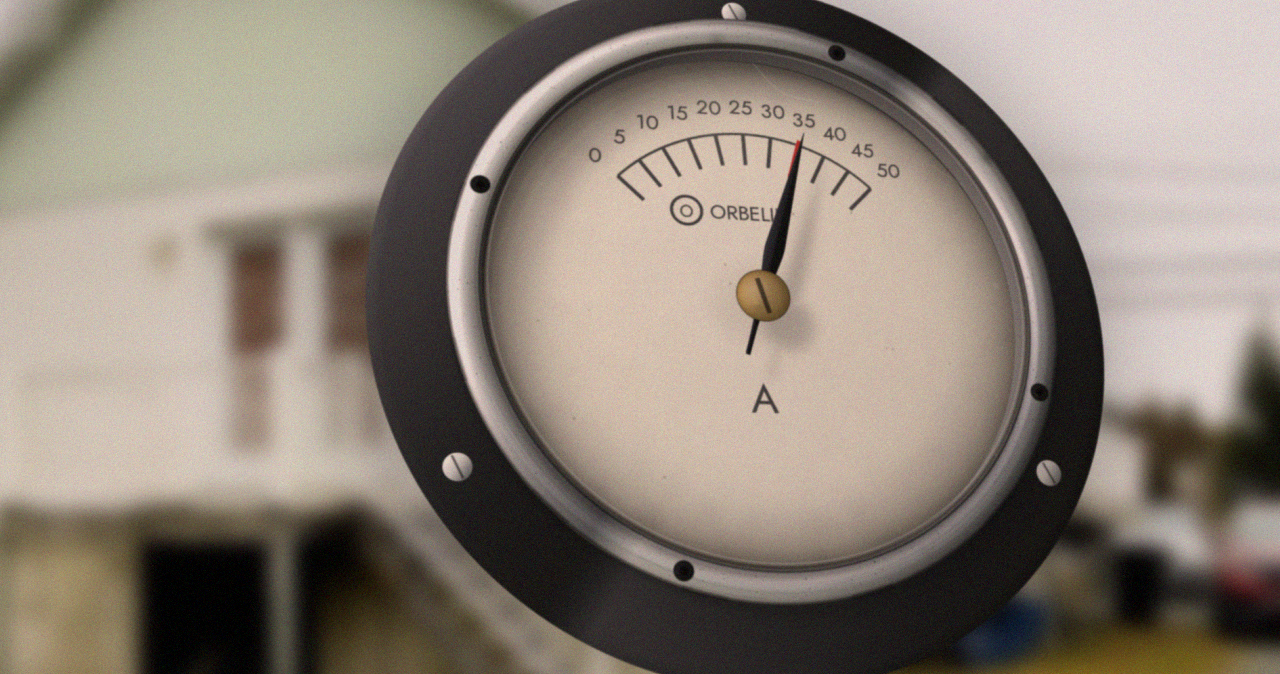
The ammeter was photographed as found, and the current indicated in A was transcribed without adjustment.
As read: 35 A
